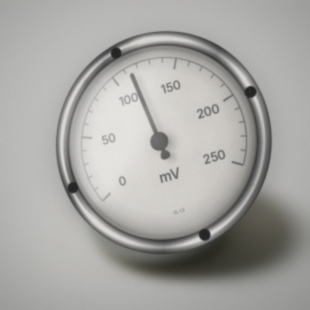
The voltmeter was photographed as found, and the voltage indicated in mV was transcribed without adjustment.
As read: 115 mV
